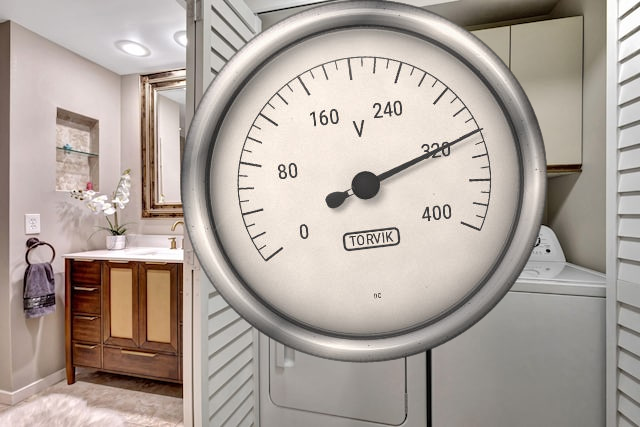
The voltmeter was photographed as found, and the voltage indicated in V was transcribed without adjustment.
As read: 320 V
